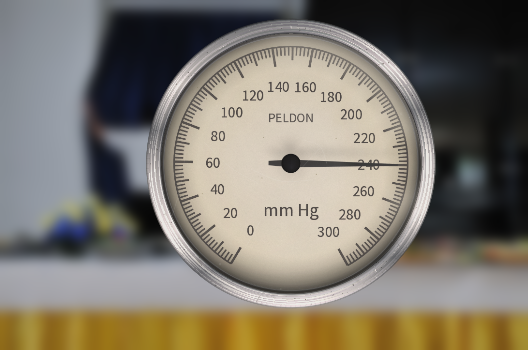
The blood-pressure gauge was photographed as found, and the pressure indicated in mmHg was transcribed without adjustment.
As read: 240 mmHg
